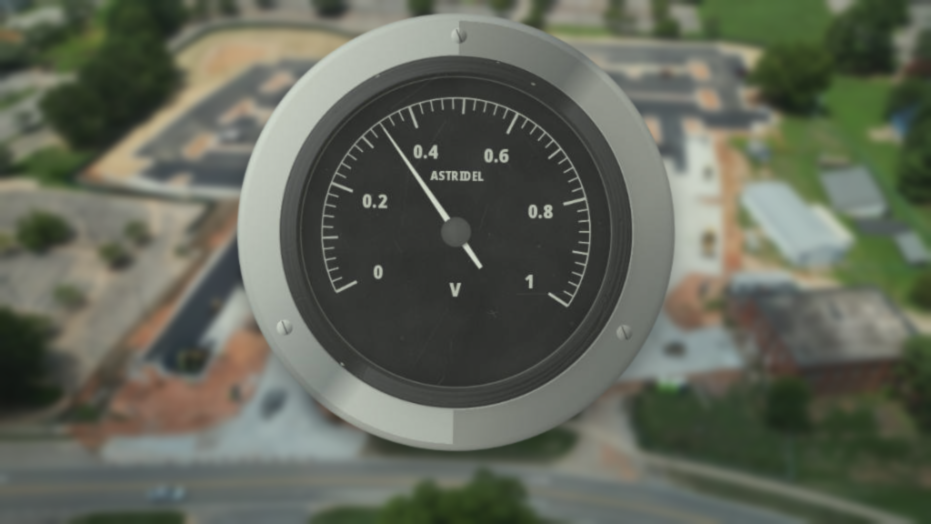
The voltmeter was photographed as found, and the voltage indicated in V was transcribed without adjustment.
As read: 0.34 V
